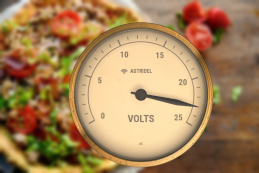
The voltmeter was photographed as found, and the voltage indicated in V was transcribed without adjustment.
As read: 23 V
